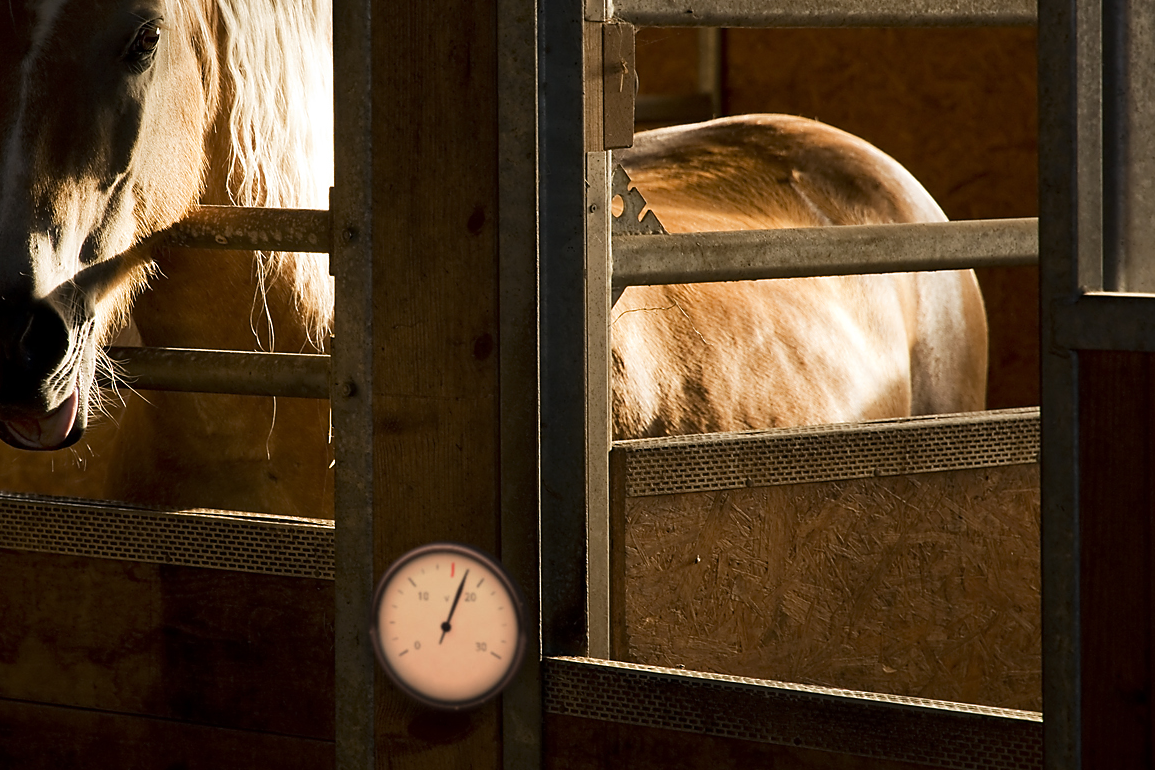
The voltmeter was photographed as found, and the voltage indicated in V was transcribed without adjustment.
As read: 18 V
